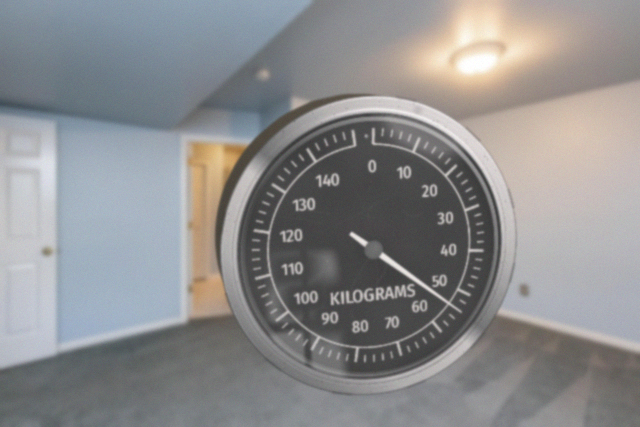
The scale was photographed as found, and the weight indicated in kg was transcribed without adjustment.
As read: 54 kg
